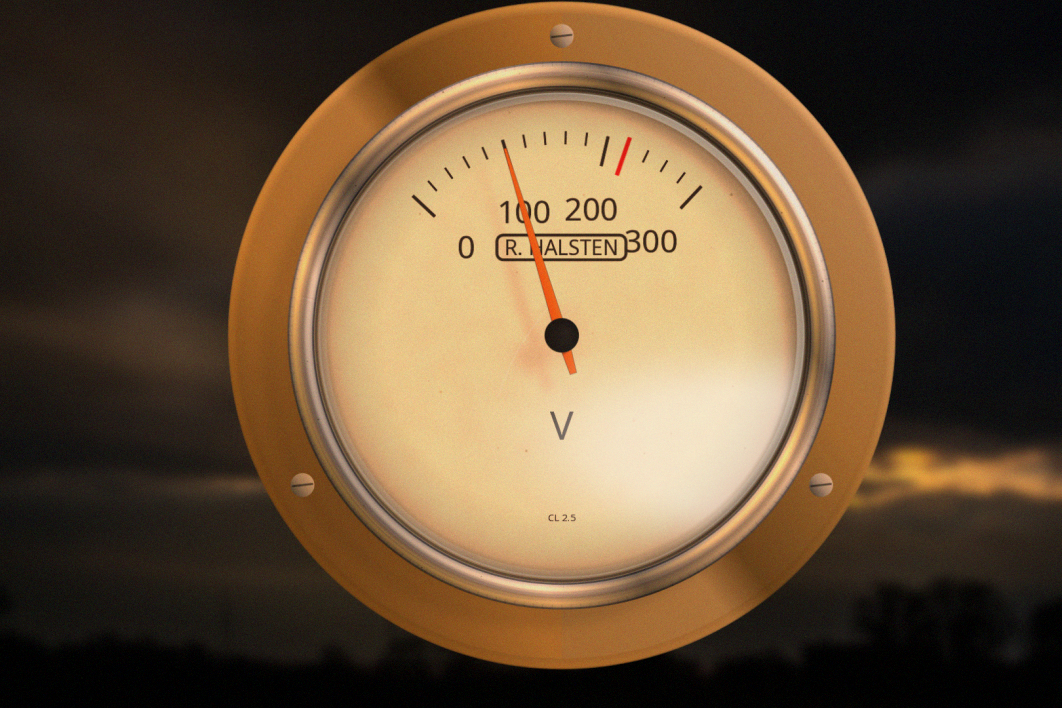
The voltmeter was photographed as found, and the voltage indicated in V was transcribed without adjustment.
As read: 100 V
